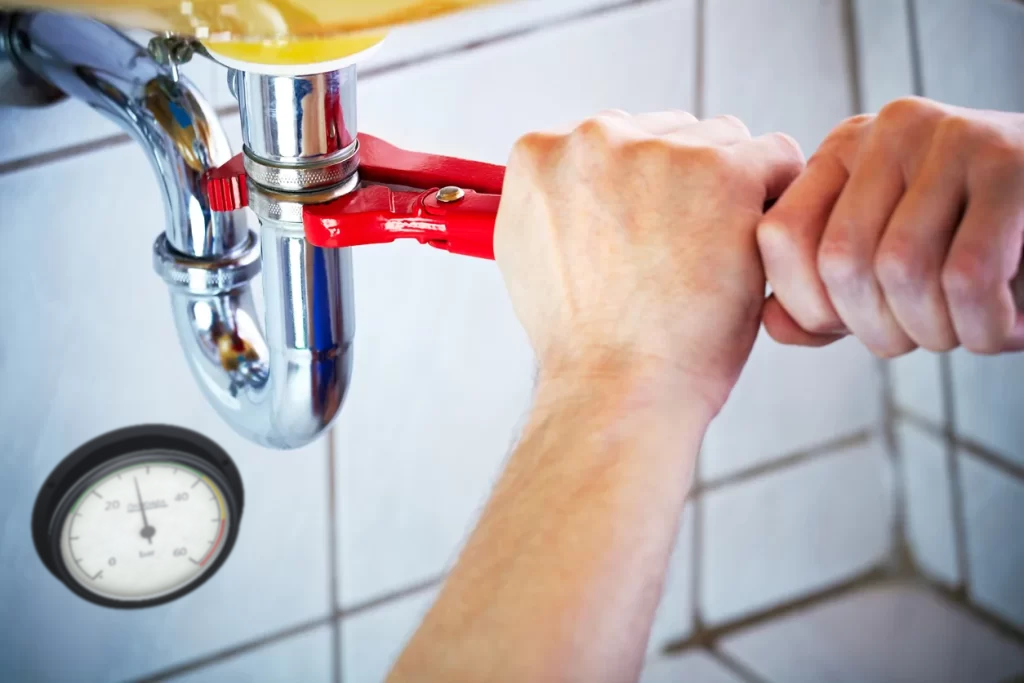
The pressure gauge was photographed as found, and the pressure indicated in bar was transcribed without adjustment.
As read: 27.5 bar
